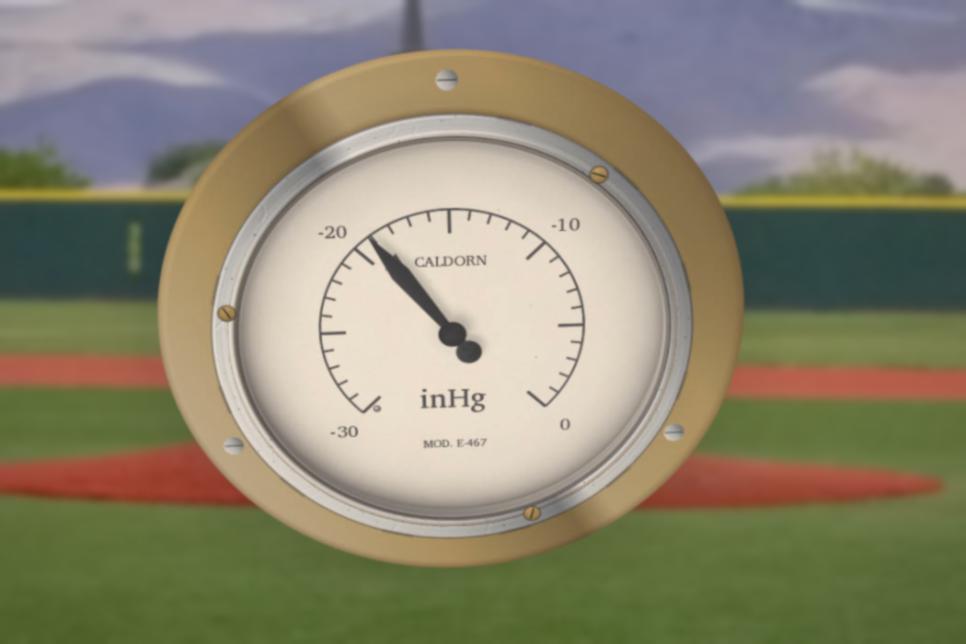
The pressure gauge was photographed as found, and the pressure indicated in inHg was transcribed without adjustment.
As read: -19 inHg
